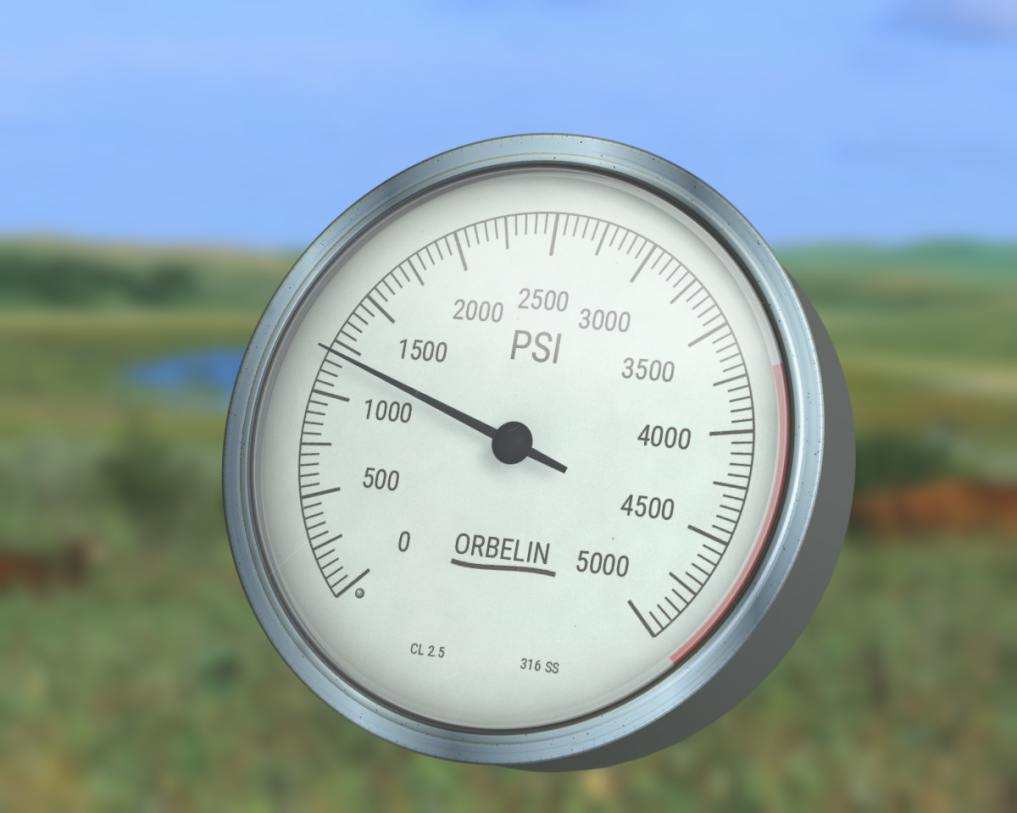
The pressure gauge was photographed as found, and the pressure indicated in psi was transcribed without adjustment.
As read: 1200 psi
